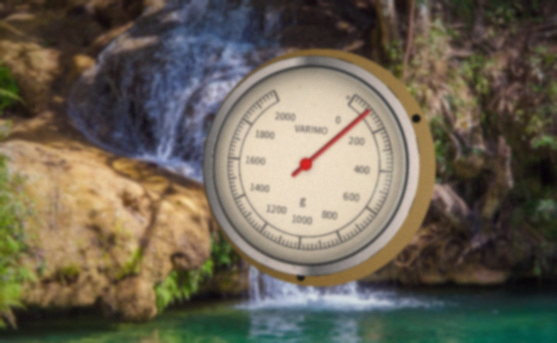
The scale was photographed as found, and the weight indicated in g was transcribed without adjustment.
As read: 100 g
